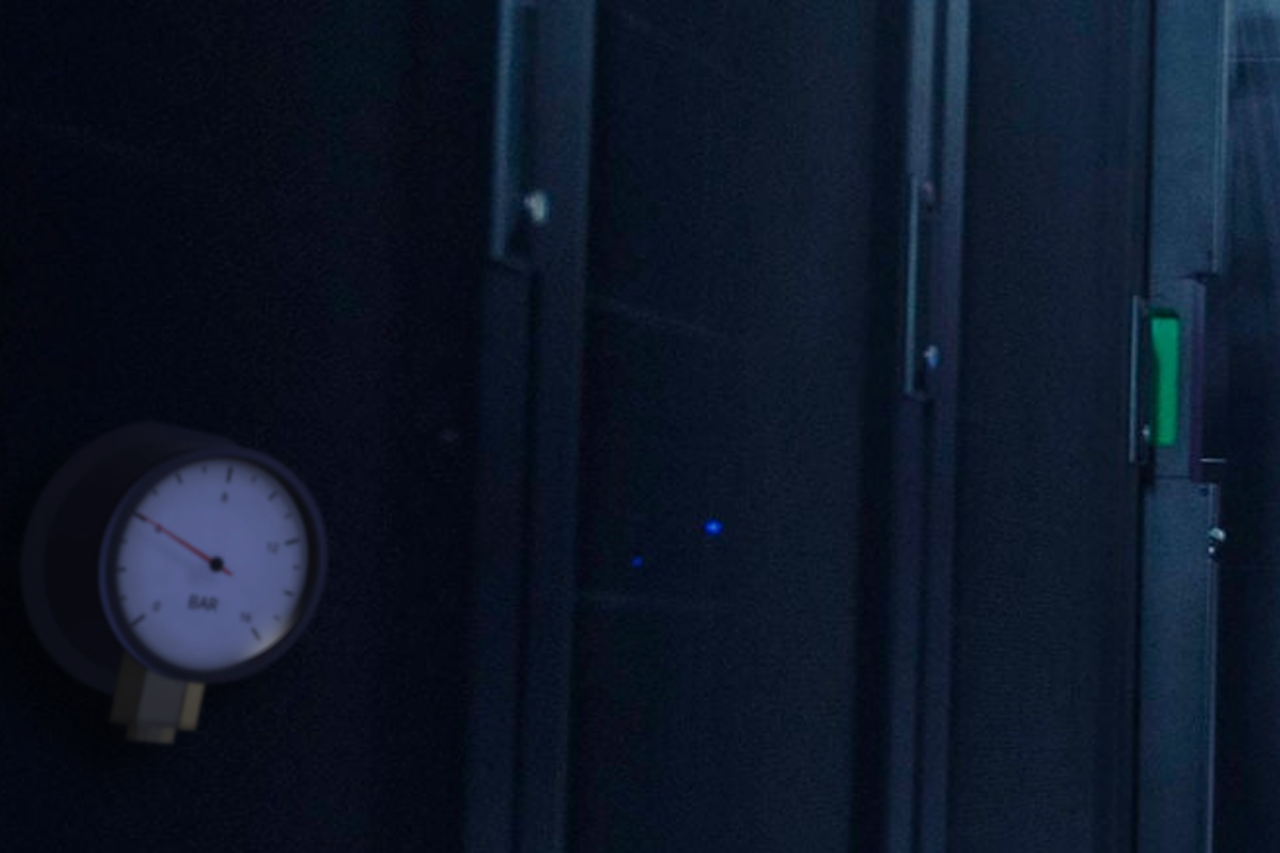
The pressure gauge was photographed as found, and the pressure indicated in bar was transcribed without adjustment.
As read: 4 bar
